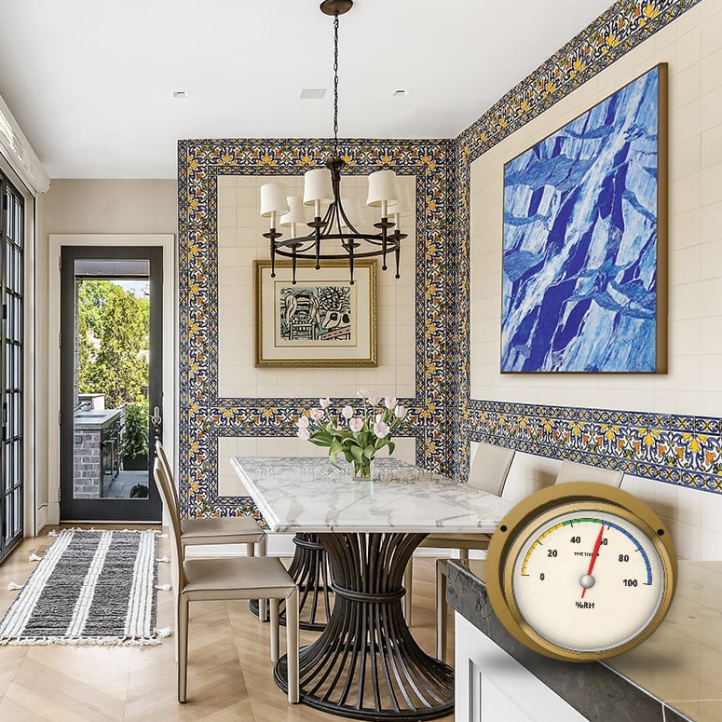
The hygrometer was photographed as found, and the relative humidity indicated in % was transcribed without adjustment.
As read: 56 %
